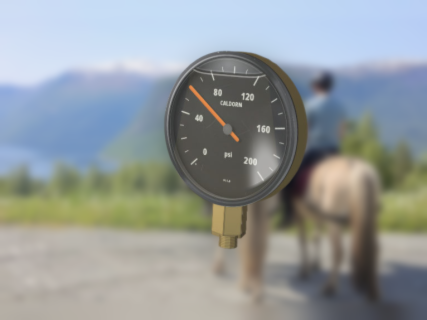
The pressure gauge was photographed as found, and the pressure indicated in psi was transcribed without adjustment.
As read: 60 psi
